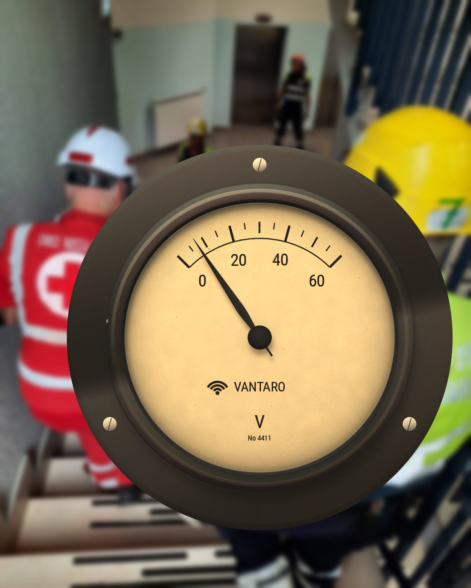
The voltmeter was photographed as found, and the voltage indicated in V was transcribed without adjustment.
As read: 7.5 V
